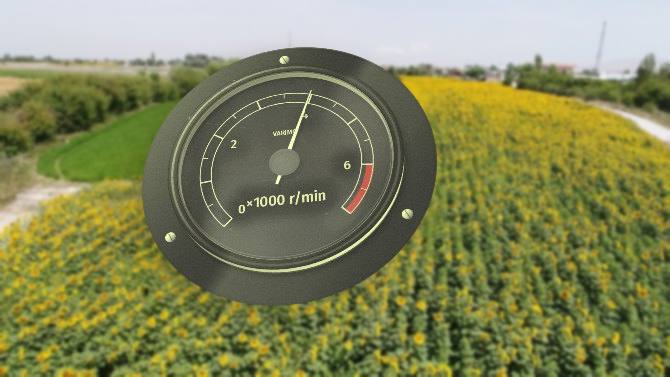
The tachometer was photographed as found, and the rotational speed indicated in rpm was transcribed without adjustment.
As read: 4000 rpm
